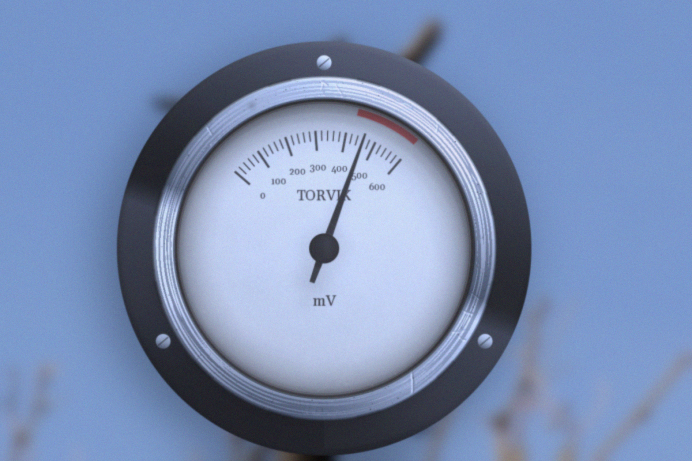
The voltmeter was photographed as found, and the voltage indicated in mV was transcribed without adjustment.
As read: 460 mV
